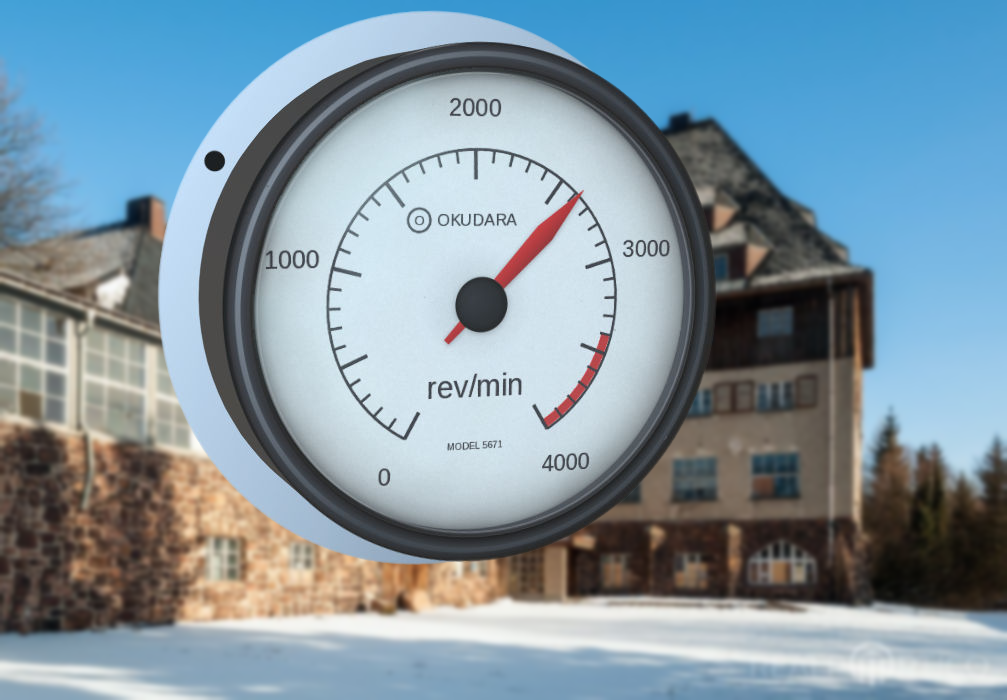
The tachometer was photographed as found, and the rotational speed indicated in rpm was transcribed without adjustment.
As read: 2600 rpm
